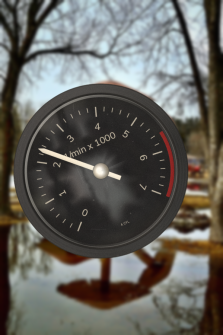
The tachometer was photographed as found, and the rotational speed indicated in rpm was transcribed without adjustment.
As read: 2300 rpm
